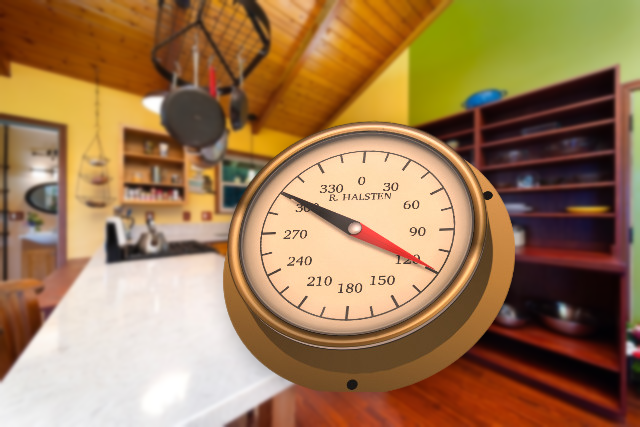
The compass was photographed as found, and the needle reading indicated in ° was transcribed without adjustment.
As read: 120 °
